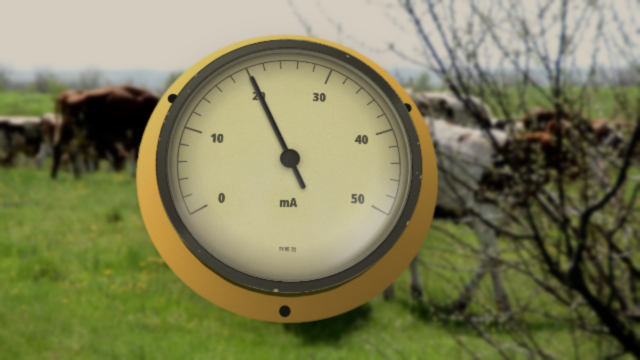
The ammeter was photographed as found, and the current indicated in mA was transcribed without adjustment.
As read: 20 mA
